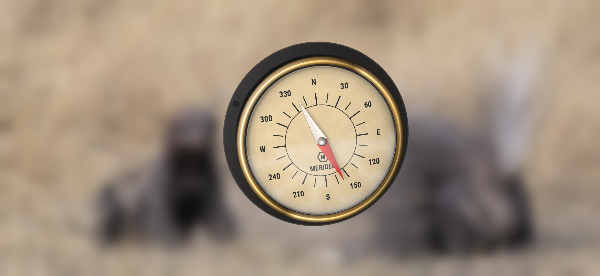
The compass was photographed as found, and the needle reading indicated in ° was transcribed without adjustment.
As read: 157.5 °
